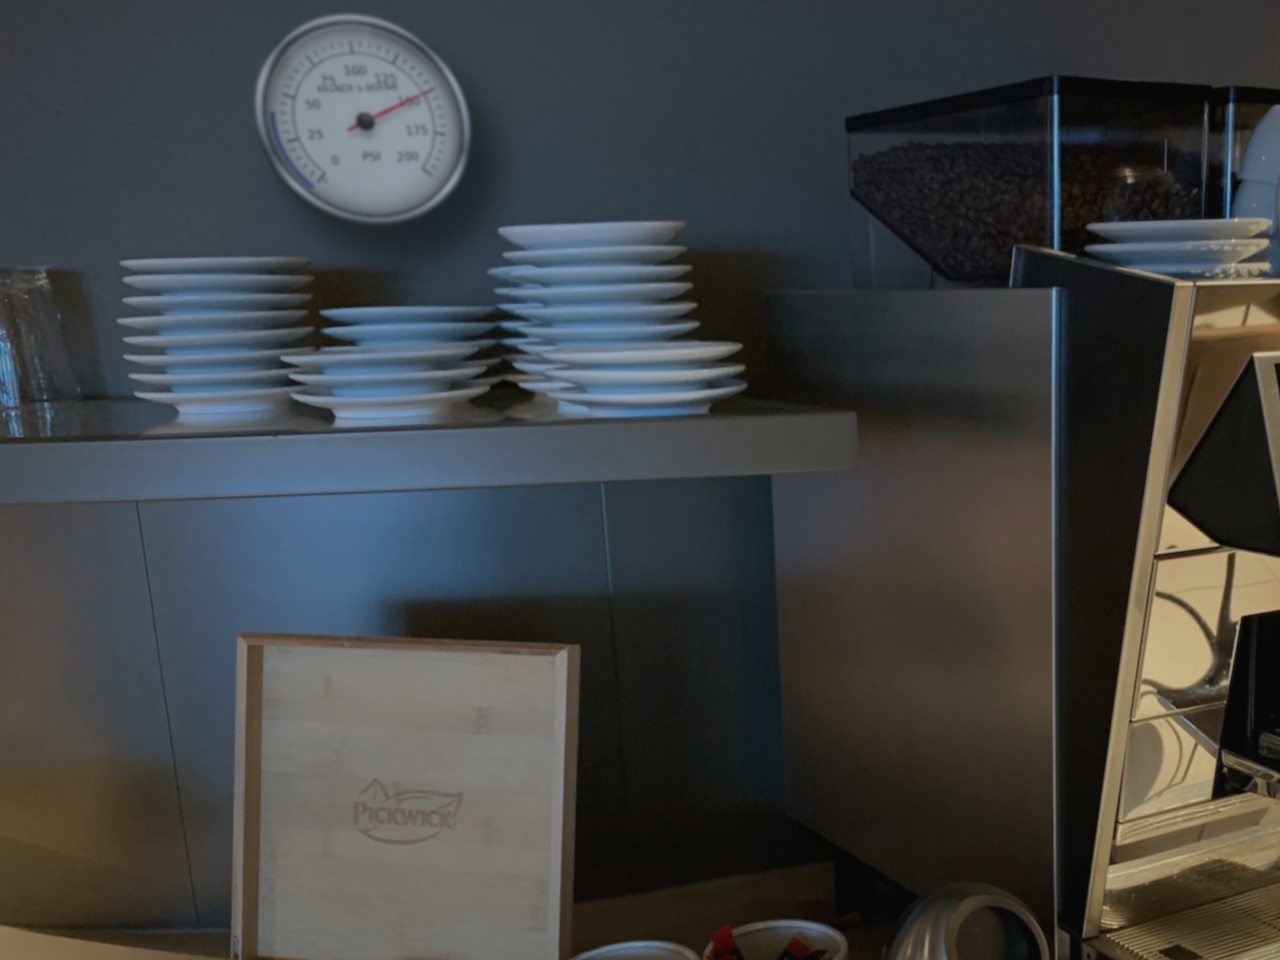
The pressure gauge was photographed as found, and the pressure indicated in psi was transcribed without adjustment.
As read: 150 psi
